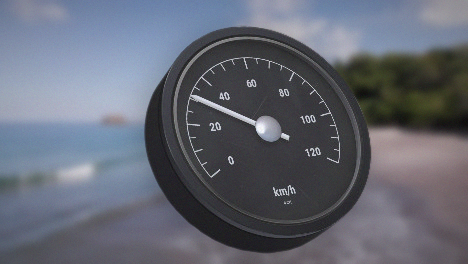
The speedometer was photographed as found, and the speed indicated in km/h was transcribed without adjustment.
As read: 30 km/h
